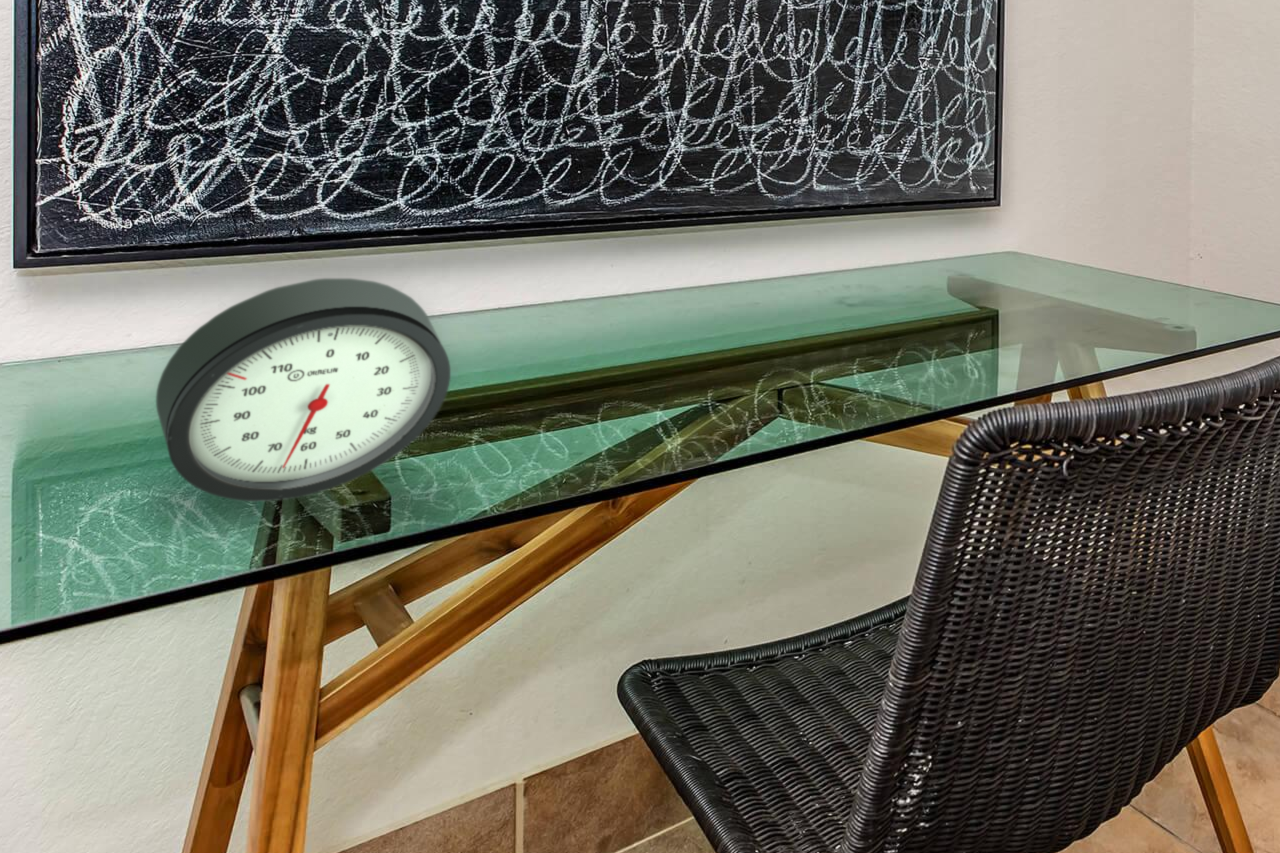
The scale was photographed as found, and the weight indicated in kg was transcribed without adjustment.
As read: 65 kg
